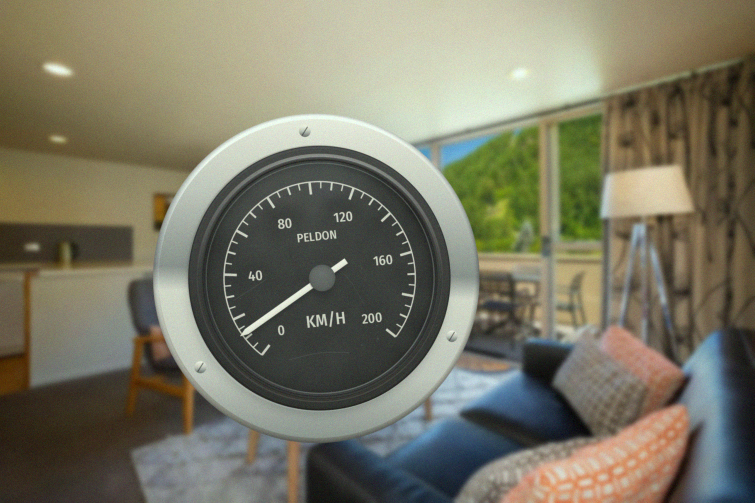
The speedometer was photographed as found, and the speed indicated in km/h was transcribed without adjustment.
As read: 12.5 km/h
